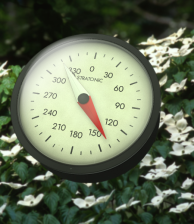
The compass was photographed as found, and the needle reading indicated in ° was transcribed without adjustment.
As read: 140 °
